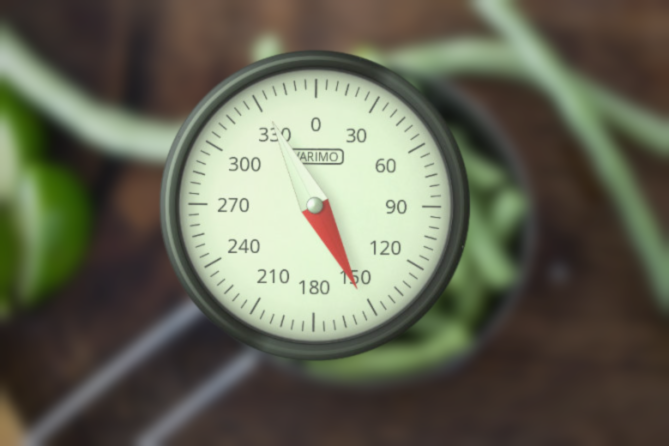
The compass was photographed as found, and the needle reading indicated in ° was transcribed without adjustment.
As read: 152.5 °
